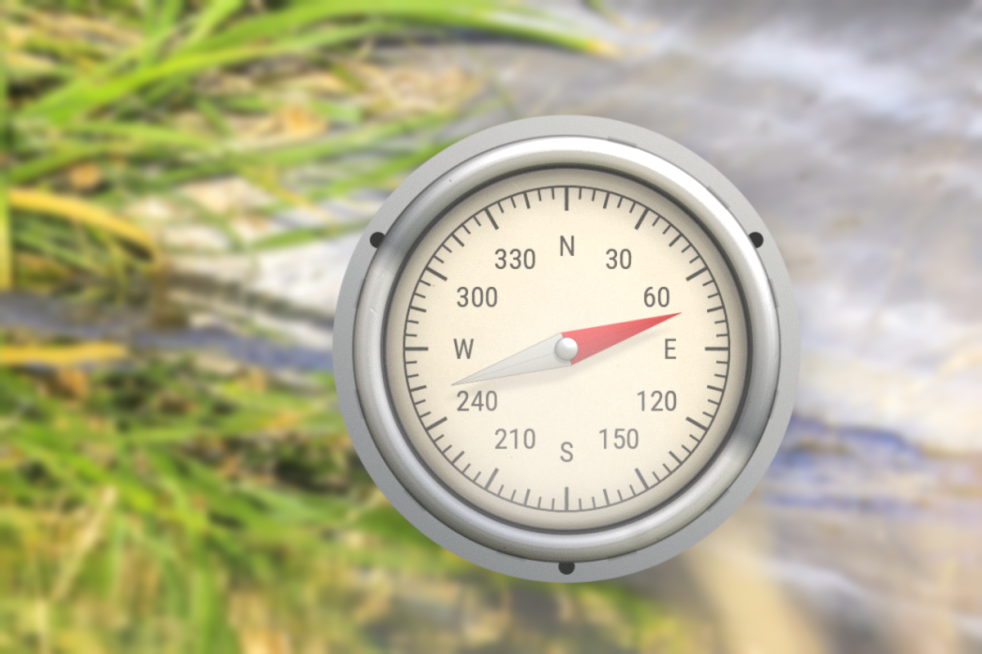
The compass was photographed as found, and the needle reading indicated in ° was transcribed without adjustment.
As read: 72.5 °
